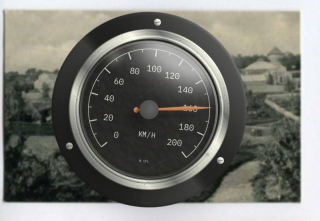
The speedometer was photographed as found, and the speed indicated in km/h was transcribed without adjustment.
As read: 160 km/h
